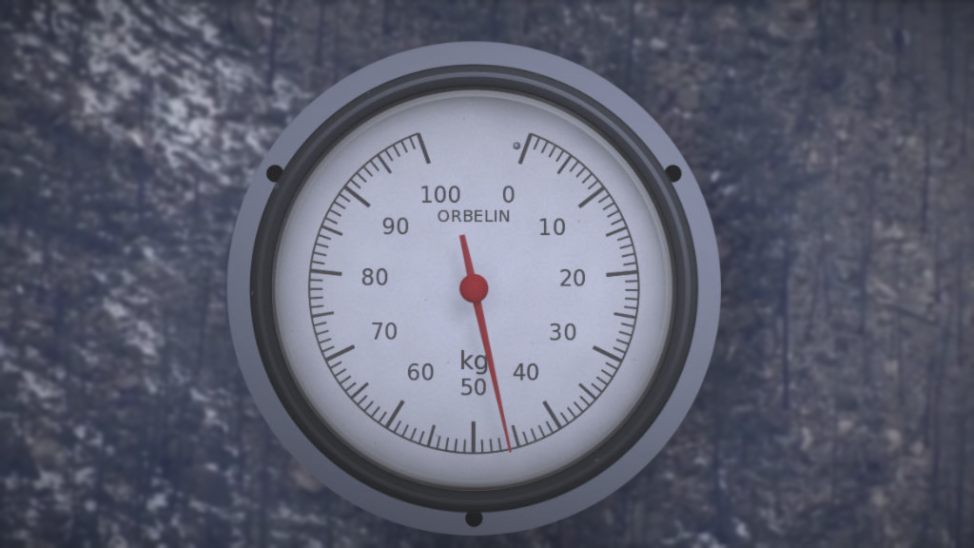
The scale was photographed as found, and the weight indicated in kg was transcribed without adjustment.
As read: 46 kg
